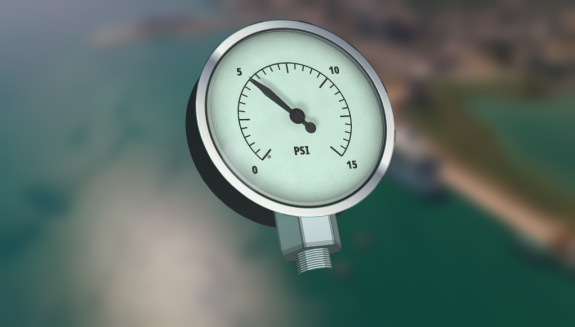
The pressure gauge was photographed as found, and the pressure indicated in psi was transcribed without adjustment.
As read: 5 psi
